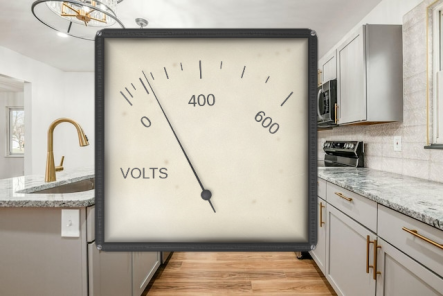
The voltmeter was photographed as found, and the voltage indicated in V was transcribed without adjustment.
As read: 225 V
